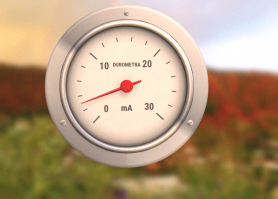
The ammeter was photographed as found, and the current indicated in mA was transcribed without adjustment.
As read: 3 mA
